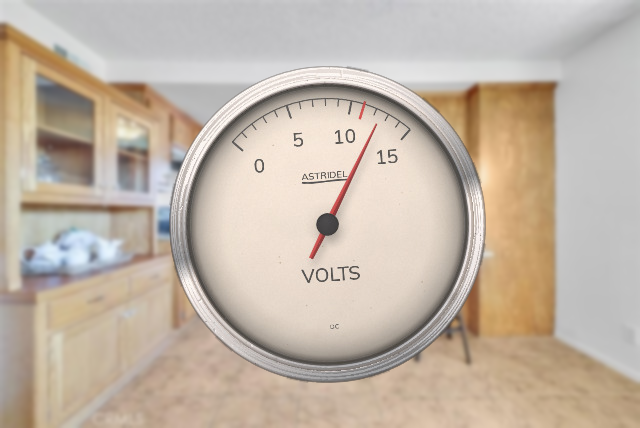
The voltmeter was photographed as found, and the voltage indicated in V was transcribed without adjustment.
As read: 12.5 V
